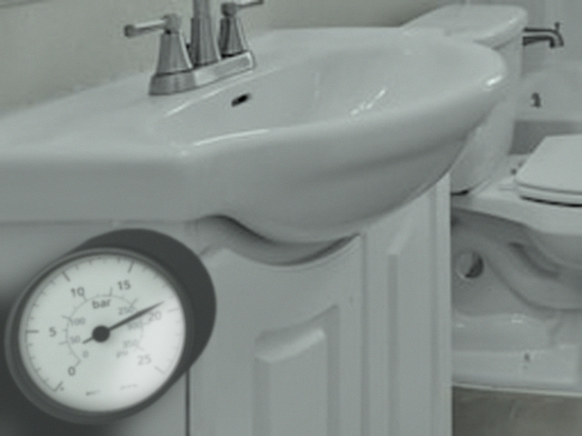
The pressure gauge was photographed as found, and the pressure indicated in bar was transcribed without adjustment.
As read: 19 bar
